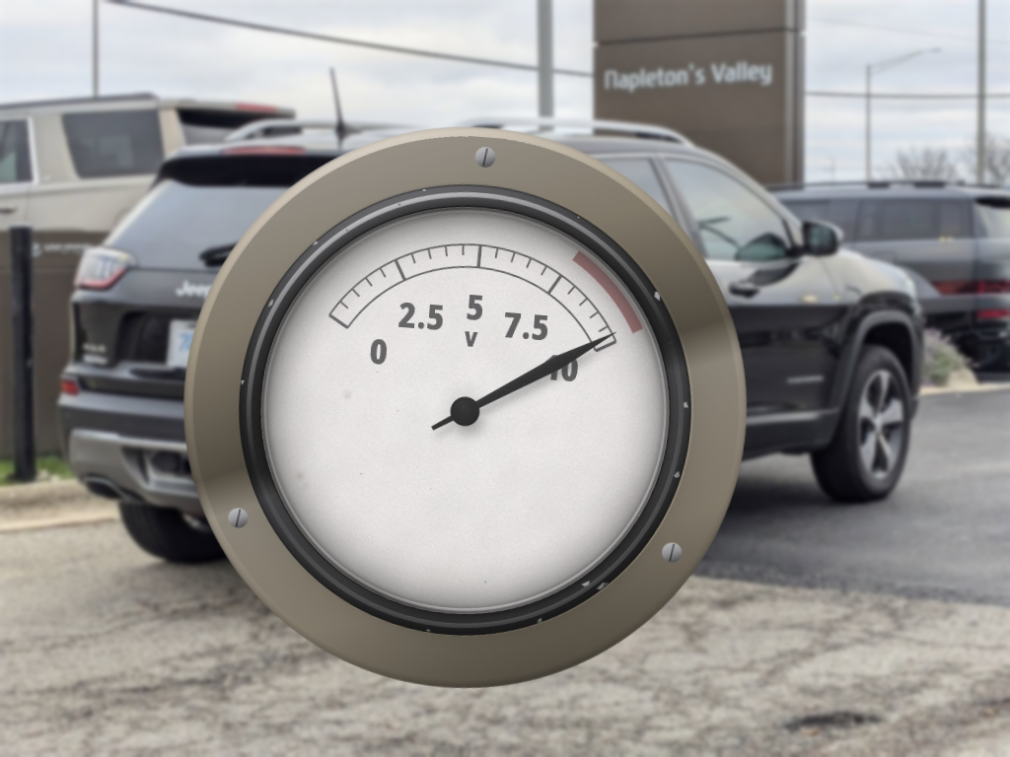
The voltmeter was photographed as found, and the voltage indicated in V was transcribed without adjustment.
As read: 9.75 V
